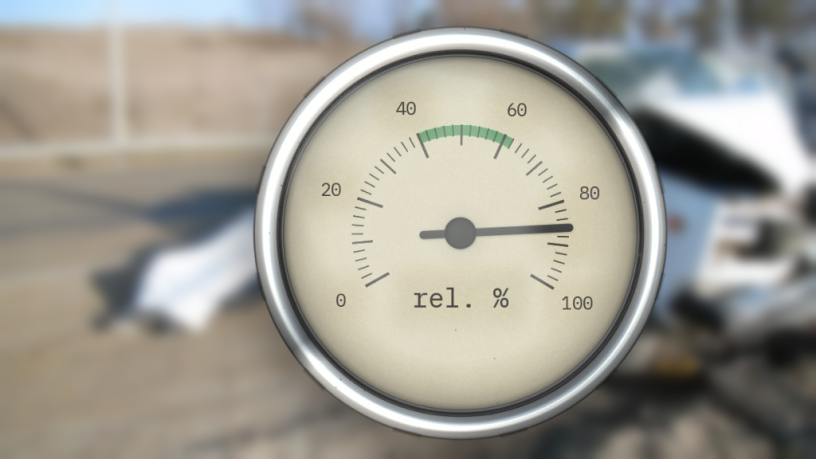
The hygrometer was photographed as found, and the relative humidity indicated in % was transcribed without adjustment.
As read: 86 %
